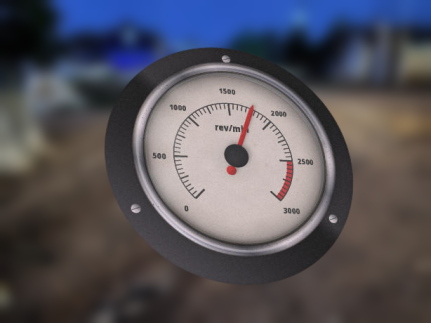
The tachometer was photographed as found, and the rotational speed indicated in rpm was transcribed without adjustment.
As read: 1750 rpm
